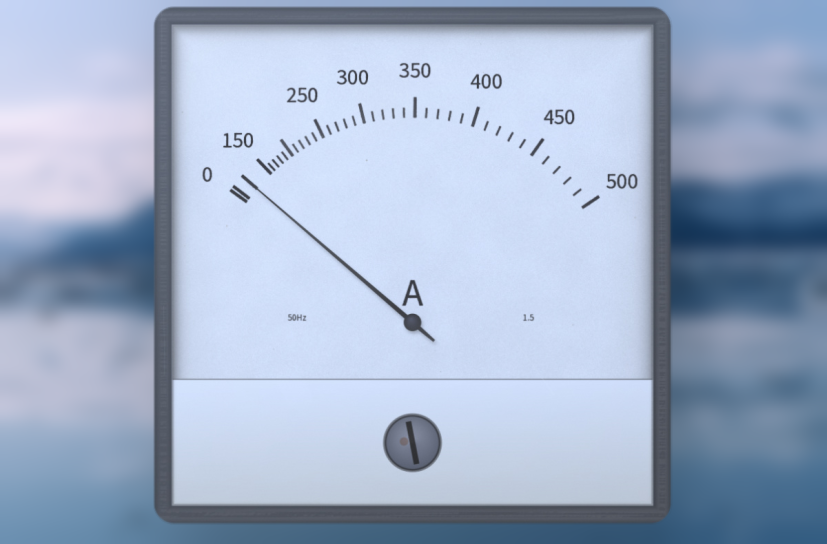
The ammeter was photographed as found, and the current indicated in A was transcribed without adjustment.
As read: 100 A
